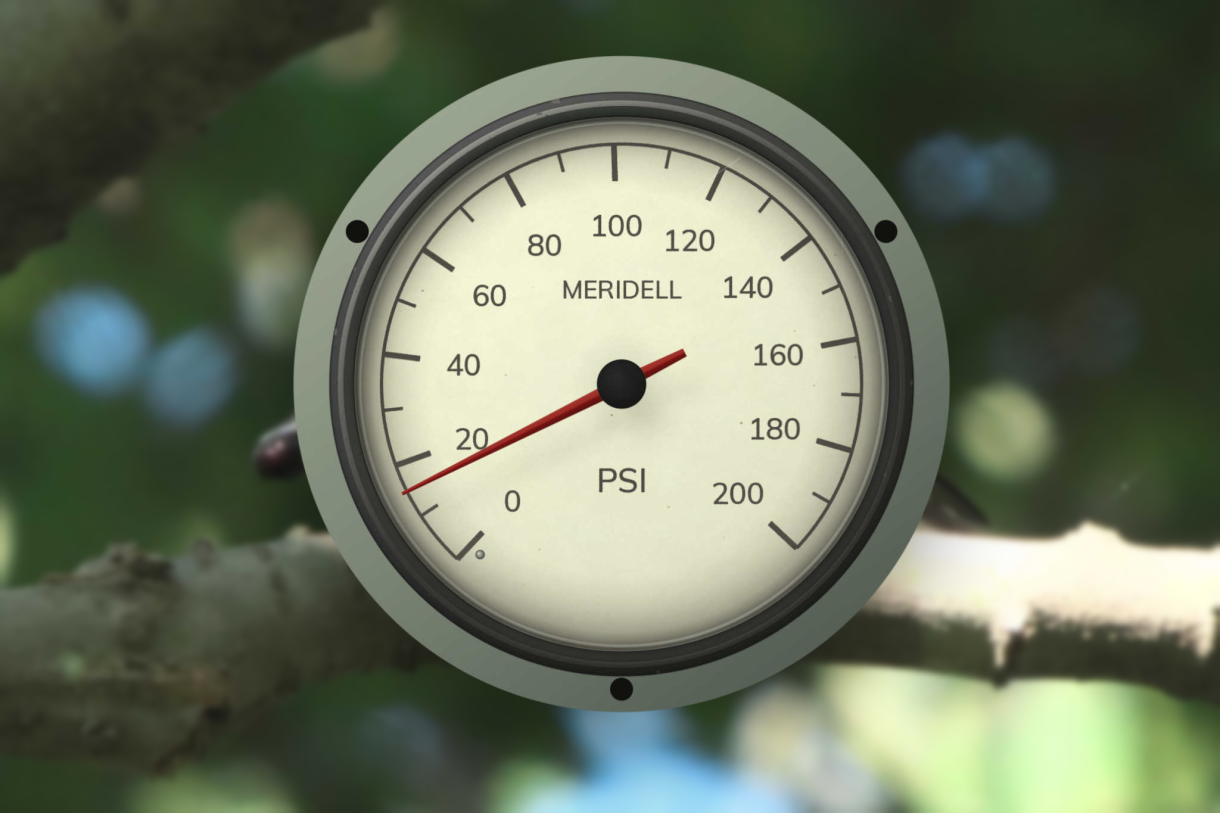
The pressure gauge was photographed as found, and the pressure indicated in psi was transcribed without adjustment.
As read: 15 psi
